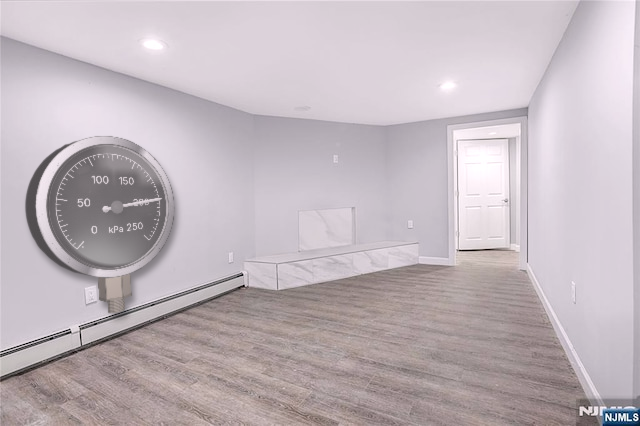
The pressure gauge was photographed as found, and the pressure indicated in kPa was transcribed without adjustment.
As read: 200 kPa
